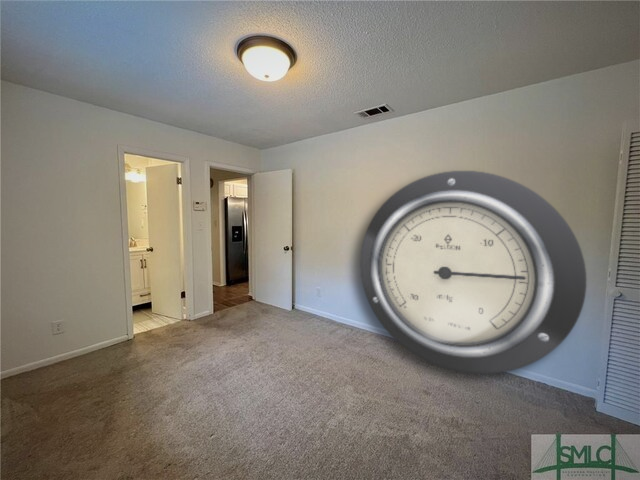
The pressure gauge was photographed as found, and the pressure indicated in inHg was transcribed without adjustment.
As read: -5.5 inHg
